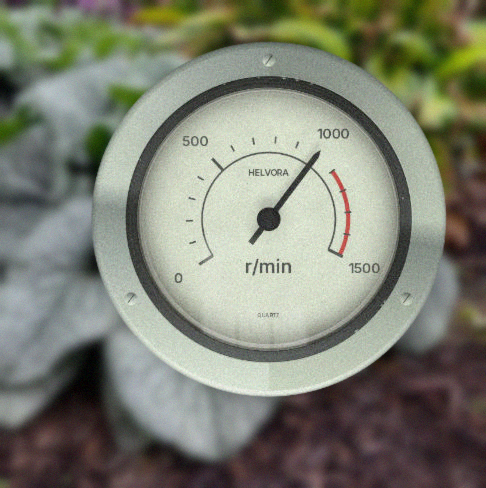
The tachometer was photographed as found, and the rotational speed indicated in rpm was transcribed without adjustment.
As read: 1000 rpm
